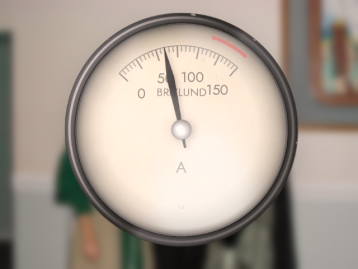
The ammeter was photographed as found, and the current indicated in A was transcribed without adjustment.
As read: 60 A
